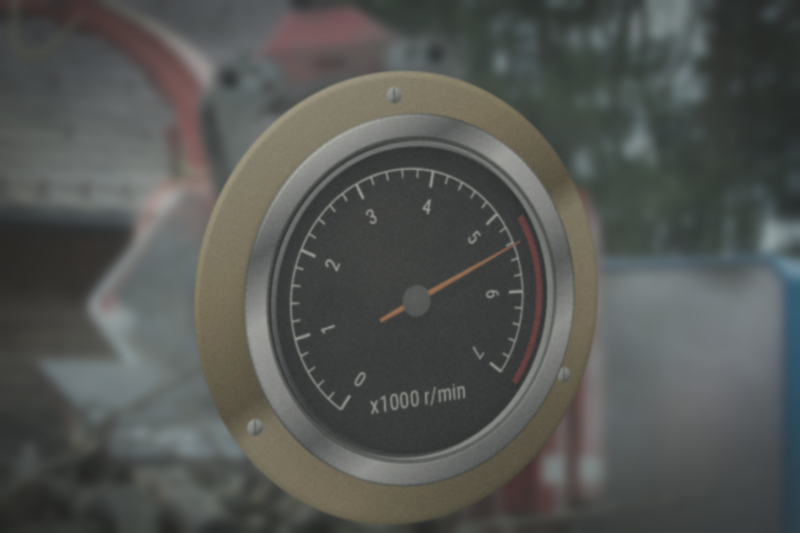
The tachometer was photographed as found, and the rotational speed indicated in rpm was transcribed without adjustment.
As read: 5400 rpm
